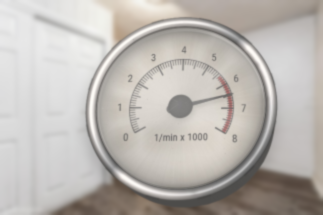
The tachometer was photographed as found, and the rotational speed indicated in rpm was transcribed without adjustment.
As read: 6500 rpm
